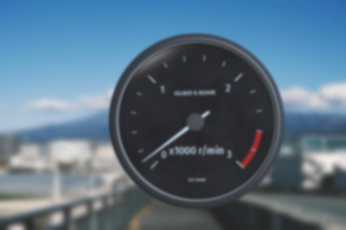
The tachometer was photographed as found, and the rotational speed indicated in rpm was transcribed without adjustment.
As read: 100 rpm
